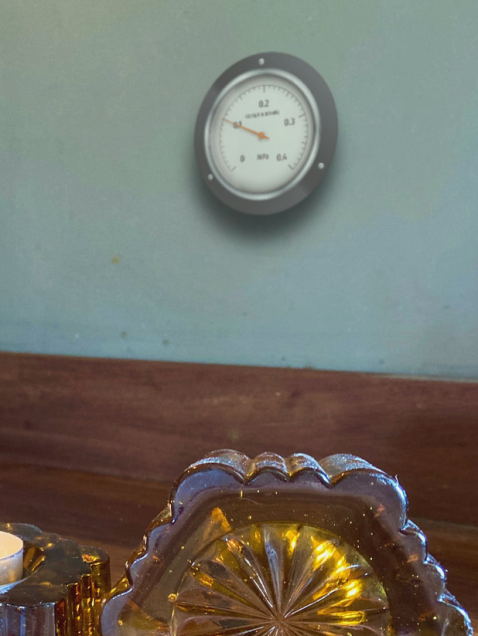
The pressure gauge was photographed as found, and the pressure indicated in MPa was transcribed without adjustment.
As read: 0.1 MPa
